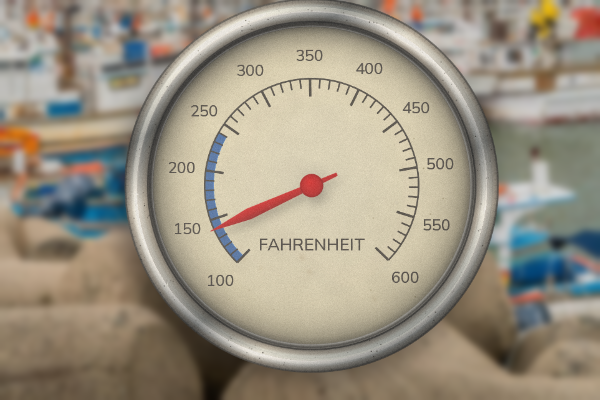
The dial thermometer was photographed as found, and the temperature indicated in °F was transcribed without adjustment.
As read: 140 °F
